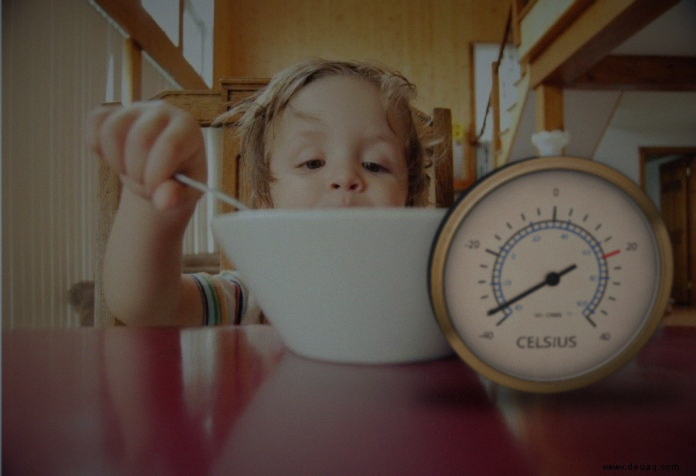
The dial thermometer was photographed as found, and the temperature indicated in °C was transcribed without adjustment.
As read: -36 °C
